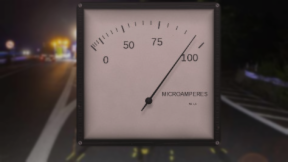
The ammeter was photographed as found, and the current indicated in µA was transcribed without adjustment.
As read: 95 µA
